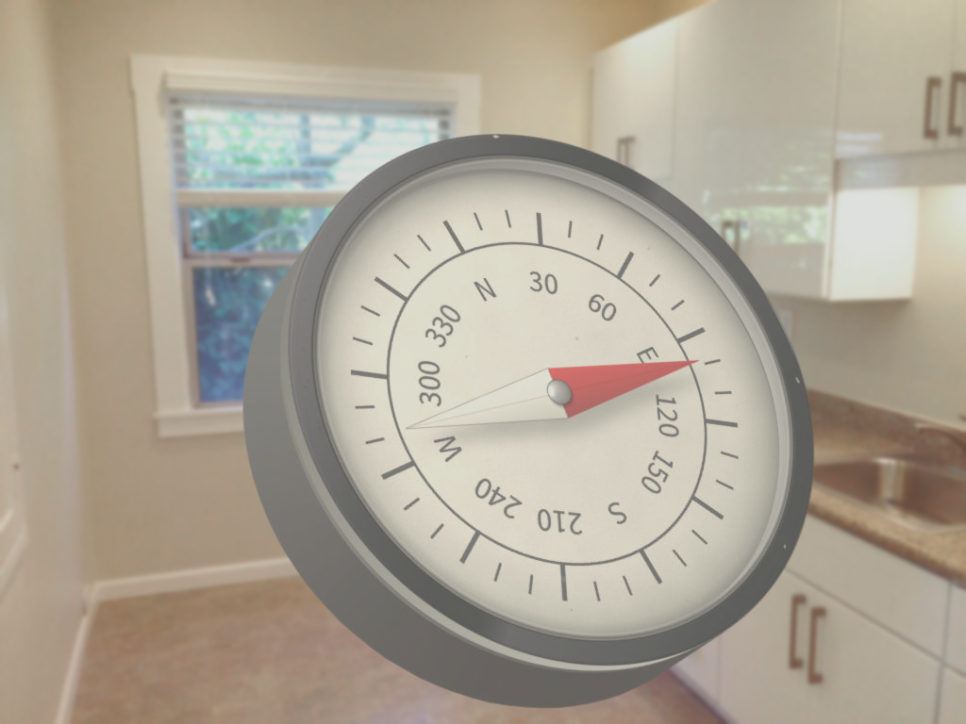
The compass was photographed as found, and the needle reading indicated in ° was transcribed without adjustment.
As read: 100 °
